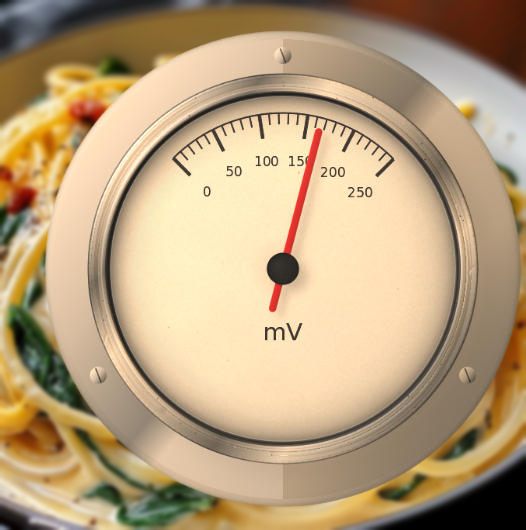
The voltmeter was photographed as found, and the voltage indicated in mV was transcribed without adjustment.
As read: 165 mV
